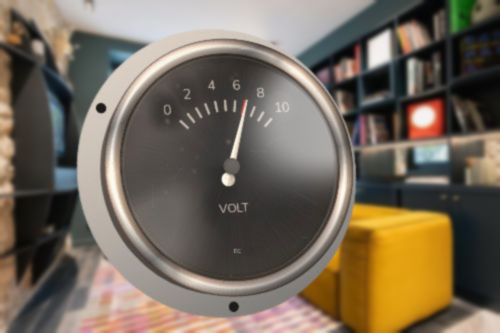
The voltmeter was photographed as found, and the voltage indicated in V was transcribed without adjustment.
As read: 7 V
